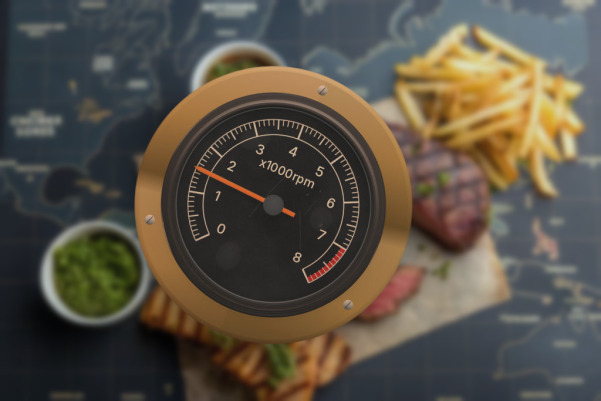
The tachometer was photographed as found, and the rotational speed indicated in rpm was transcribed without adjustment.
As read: 1500 rpm
